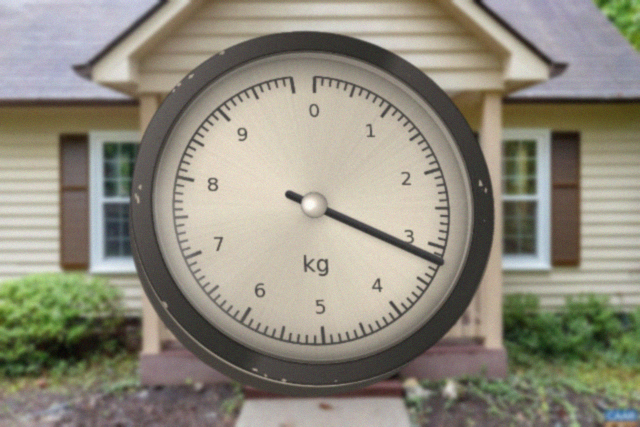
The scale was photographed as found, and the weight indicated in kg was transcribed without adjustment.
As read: 3.2 kg
